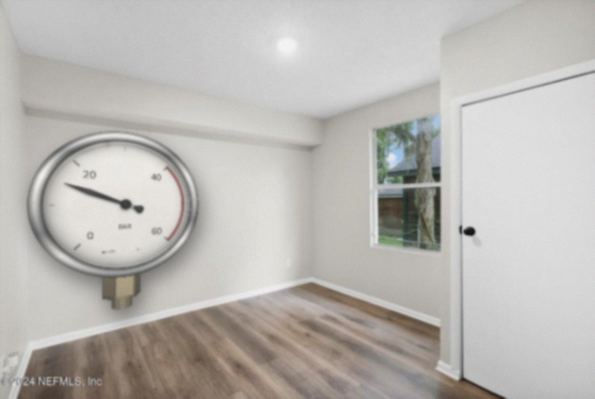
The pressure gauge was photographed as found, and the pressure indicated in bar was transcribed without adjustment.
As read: 15 bar
